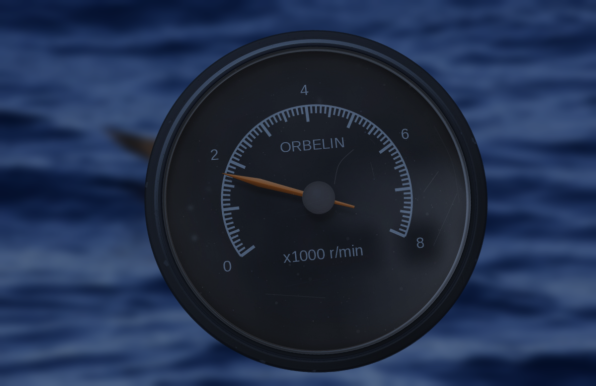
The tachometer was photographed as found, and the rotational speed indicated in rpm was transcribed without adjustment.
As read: 1700 rpm
